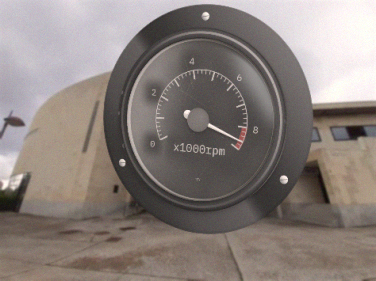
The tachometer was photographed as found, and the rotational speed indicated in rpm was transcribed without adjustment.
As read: 8600 rpm
